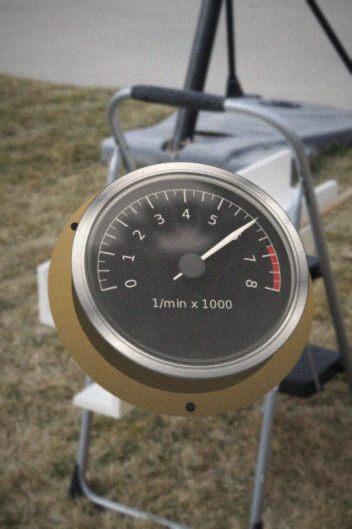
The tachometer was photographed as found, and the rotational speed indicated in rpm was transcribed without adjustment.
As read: 6000 rpm
